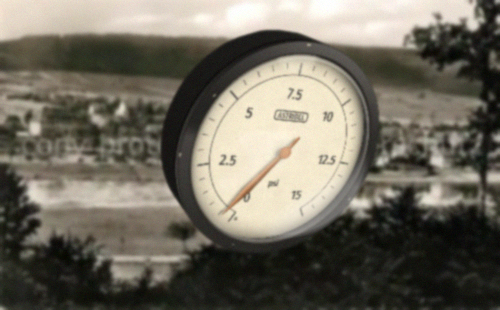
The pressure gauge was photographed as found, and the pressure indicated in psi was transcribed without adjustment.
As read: 0.5 psi
